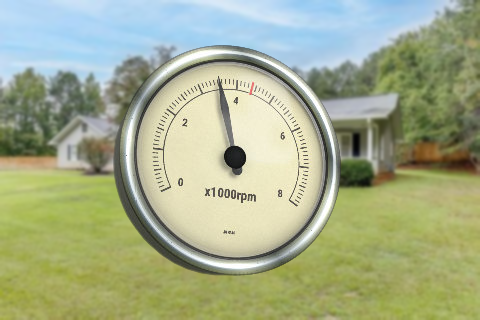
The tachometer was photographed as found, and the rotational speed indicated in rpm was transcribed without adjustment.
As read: 3500 rpm
